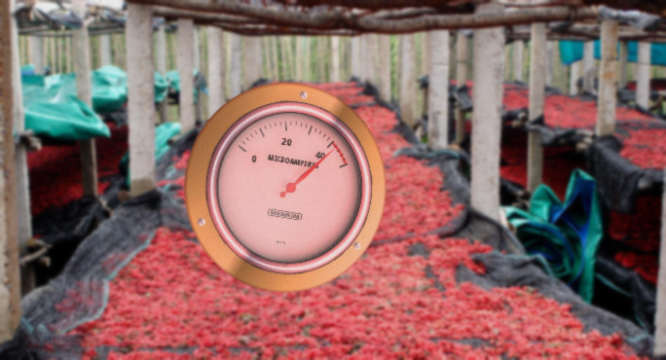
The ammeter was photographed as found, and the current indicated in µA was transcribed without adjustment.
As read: 42 µA
